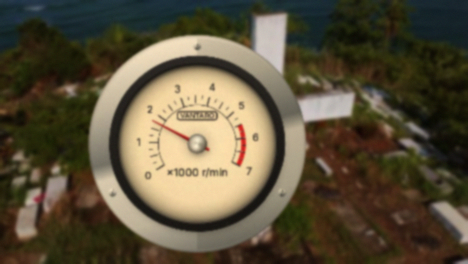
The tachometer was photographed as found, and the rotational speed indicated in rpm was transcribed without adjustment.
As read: 1750 rpm
